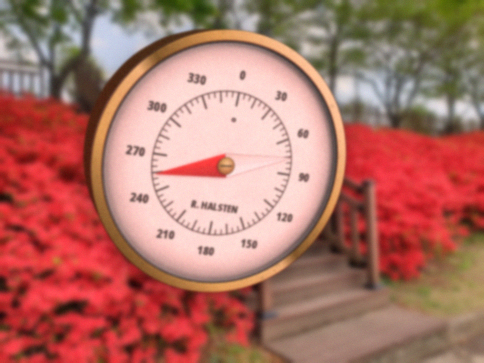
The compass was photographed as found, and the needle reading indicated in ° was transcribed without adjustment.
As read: 255 °
